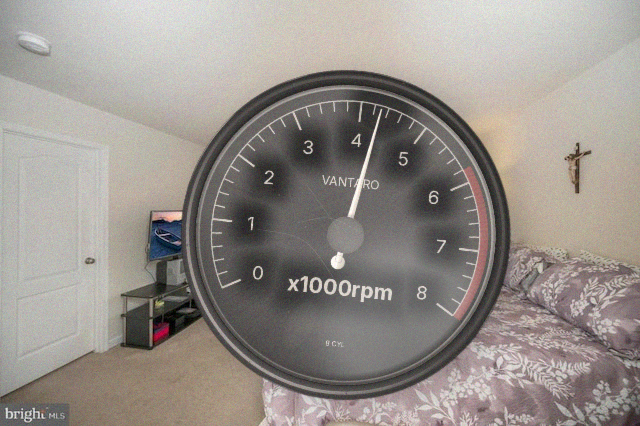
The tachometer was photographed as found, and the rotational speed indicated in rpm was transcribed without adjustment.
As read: 4300 rpm
